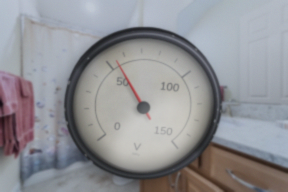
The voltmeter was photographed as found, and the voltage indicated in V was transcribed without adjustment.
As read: 55 V
